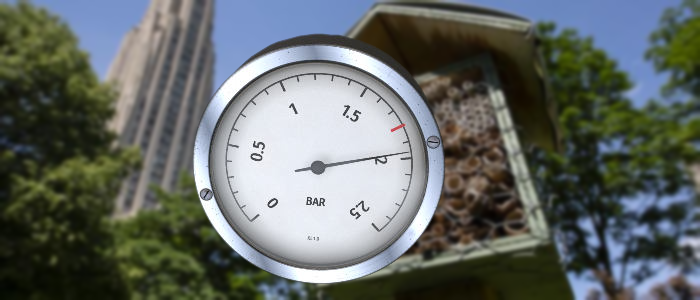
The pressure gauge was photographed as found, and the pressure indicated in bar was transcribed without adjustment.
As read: 1.95 bar
